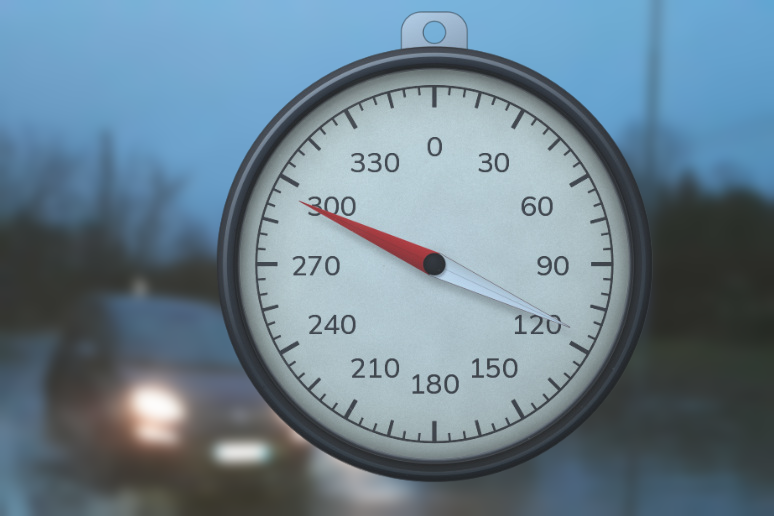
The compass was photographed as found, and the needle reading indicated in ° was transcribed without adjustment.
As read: 295 °
